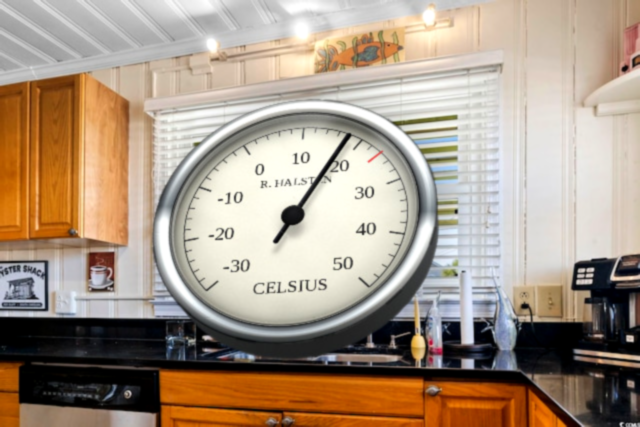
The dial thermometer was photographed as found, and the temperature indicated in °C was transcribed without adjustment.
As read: 18 °C
